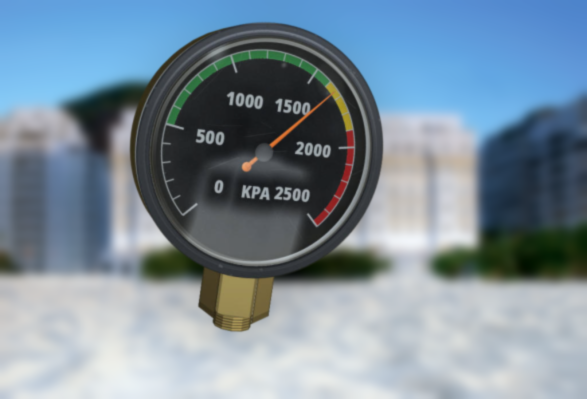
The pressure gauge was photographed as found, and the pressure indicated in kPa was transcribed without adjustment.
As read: 1650 kPa
